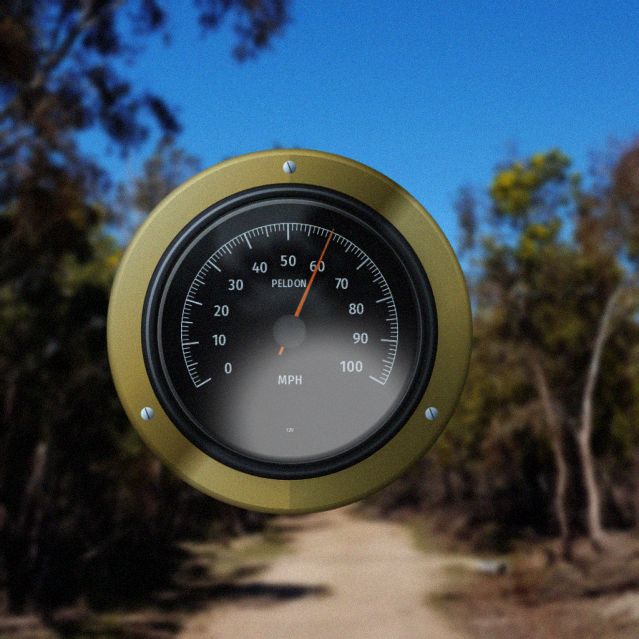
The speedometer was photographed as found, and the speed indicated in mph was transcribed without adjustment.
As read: 60 mph
